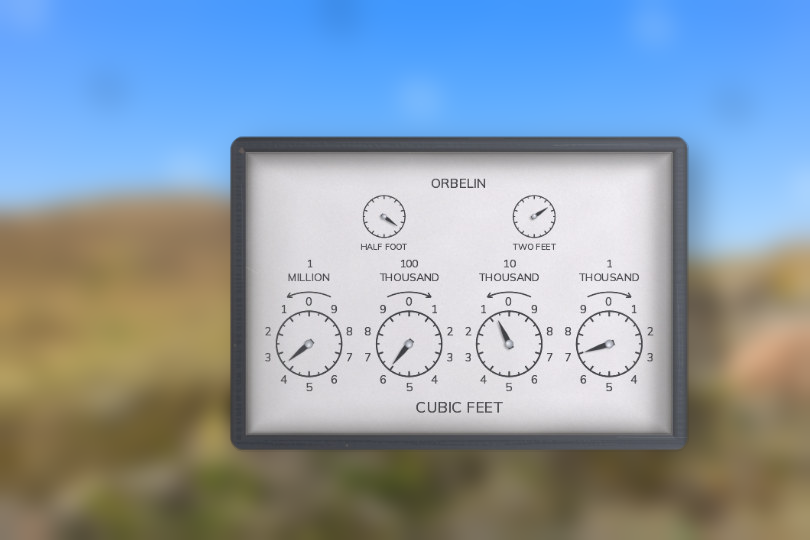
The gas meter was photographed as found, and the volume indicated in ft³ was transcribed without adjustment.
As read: 360700 ft³
